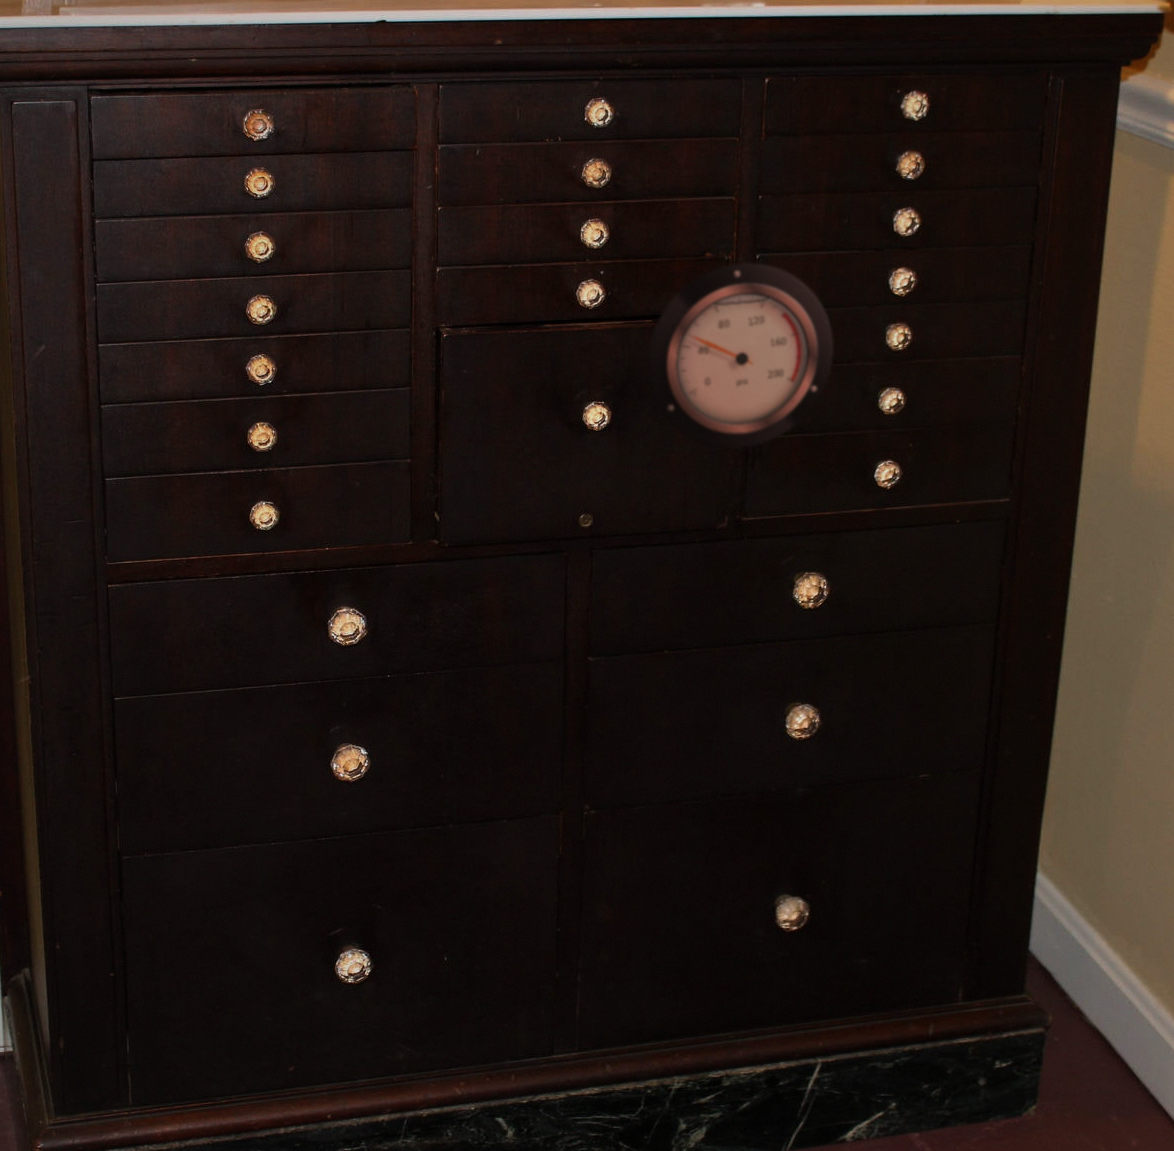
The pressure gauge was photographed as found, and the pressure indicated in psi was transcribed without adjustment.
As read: 50 psi
